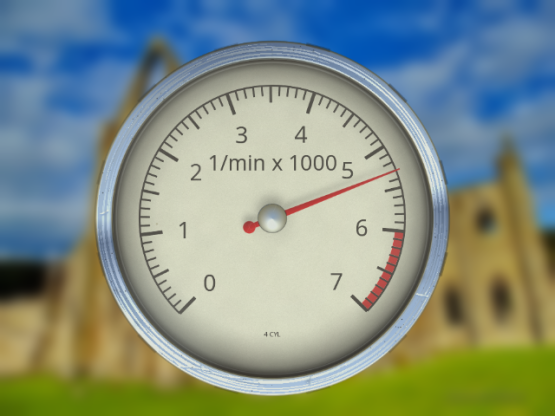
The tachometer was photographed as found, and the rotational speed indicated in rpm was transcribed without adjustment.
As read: 5300 rpm
